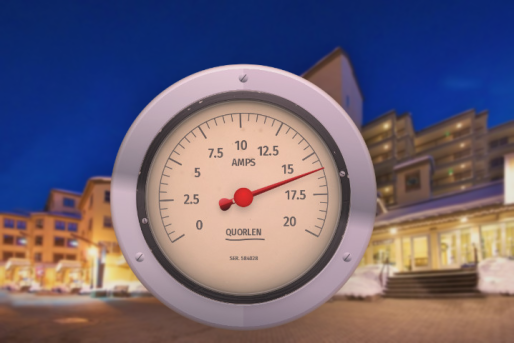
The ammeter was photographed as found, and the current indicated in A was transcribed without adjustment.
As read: 16 A
